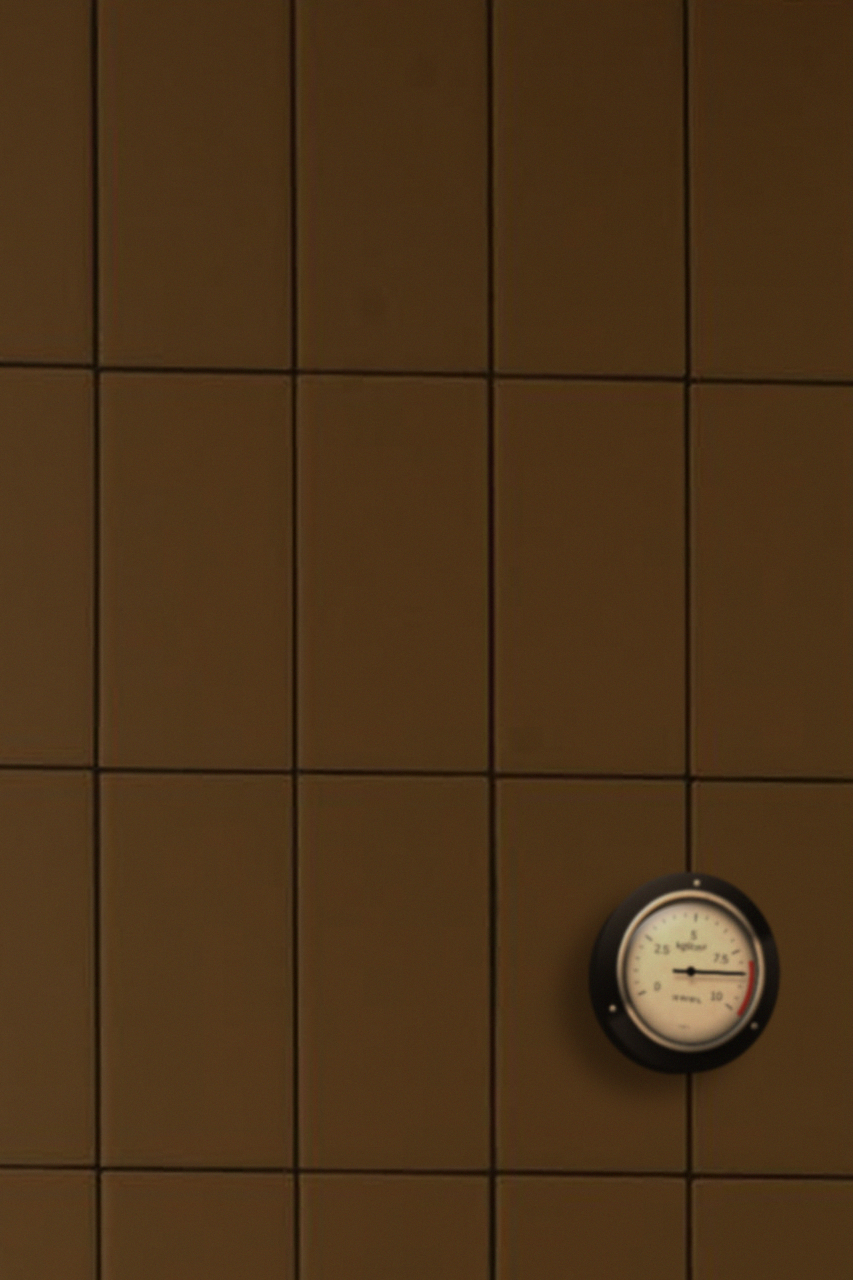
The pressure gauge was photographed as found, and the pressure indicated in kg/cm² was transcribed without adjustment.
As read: 8.5 kg/cm²
